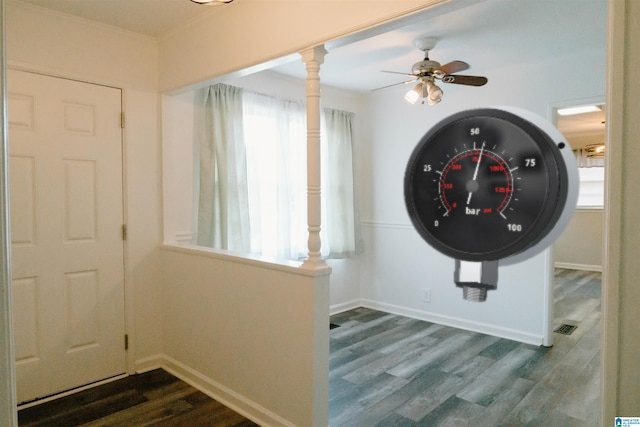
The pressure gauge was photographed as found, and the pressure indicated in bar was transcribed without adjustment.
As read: 55 bar
